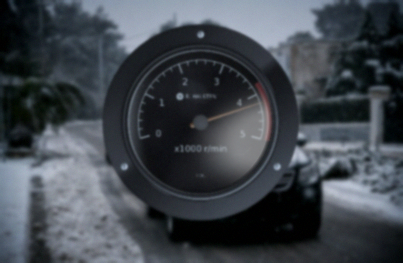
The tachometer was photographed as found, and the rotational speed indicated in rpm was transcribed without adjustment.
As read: 4200 rpm
